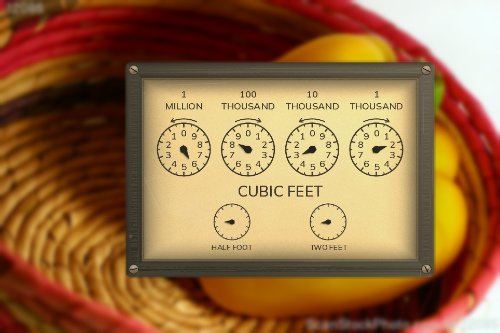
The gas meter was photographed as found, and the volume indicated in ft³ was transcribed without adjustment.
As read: 583200 ft³
